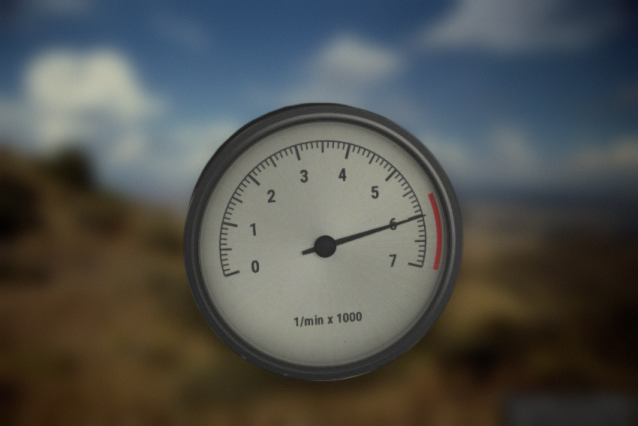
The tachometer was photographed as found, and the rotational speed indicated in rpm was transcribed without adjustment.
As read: 6000 rpm
